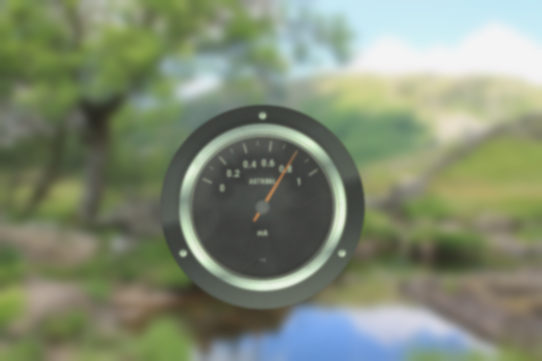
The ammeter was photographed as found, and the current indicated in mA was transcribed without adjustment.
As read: 0.8 mA
